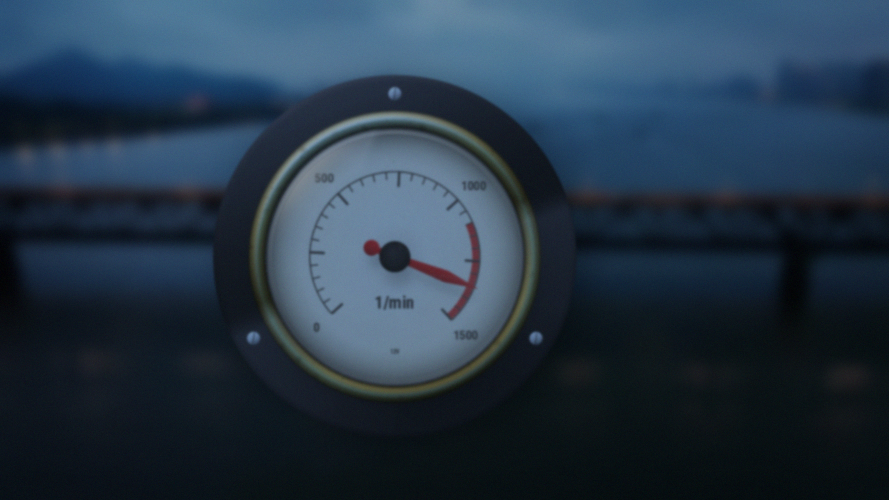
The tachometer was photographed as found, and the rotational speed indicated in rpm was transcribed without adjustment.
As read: 1350 rpm
